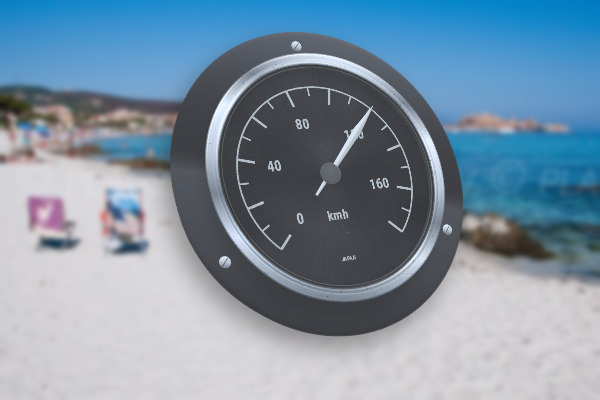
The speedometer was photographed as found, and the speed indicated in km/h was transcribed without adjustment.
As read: 120 km/h
